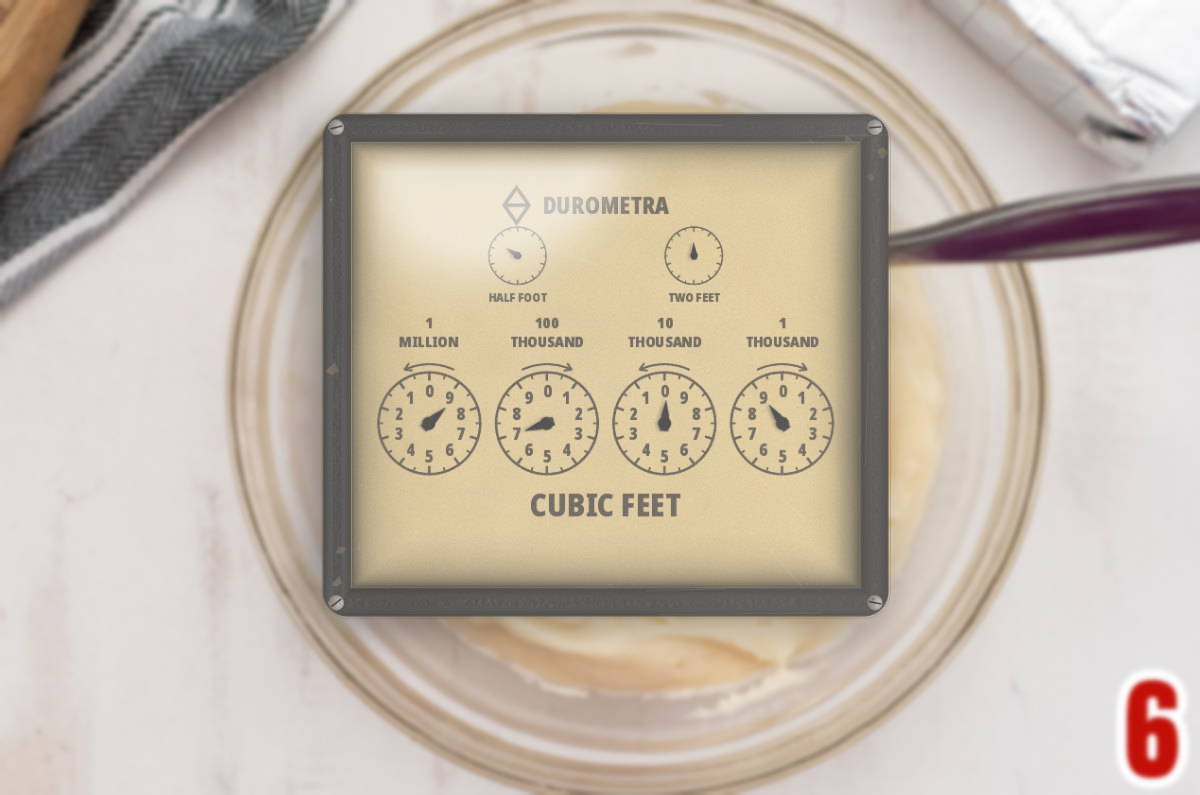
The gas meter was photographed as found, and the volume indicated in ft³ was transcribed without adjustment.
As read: 869900 ft³
